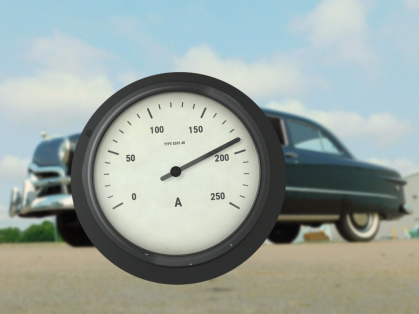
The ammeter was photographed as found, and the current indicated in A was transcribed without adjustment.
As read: 190 A
